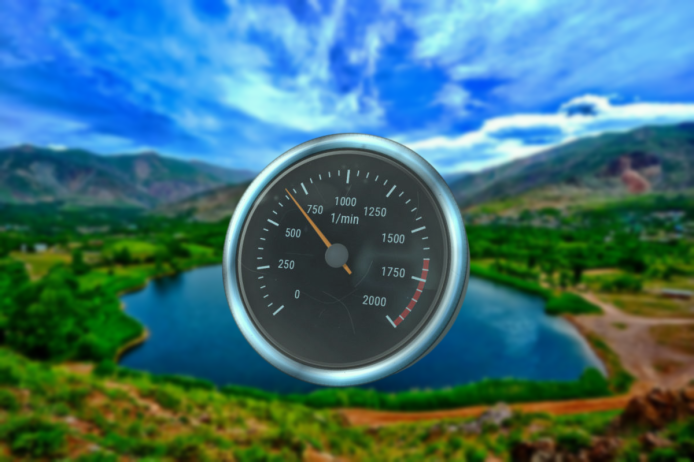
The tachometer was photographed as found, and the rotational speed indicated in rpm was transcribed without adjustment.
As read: 675 rpm
